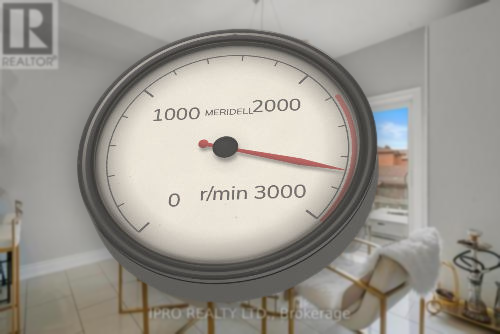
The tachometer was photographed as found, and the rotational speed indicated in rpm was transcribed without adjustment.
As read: 2700 rpm
